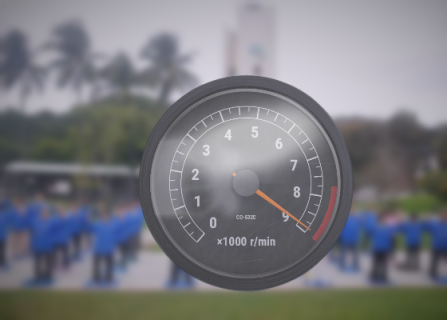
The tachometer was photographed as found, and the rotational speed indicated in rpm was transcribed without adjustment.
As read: 8875 rpm
